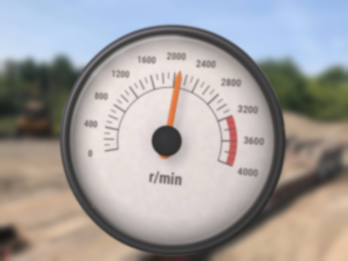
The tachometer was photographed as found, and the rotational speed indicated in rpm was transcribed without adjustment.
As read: 2100 rpm
